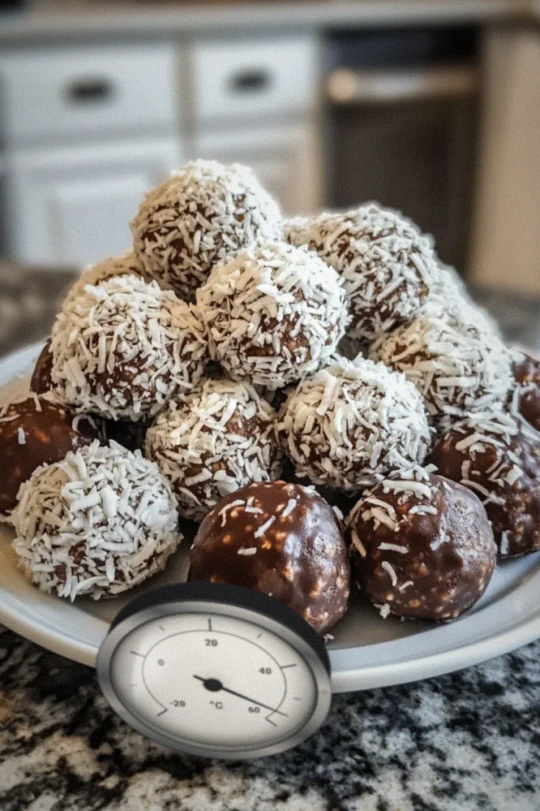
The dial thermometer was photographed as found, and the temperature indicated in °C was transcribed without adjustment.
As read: 55 °C
